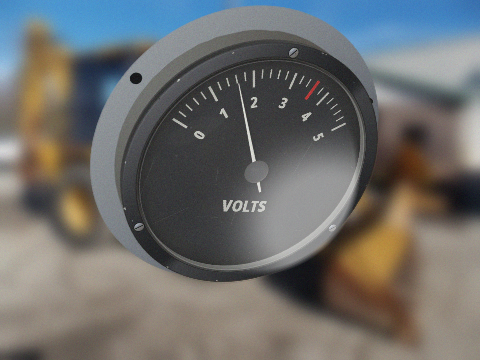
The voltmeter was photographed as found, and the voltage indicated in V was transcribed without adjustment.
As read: 1.6 V
